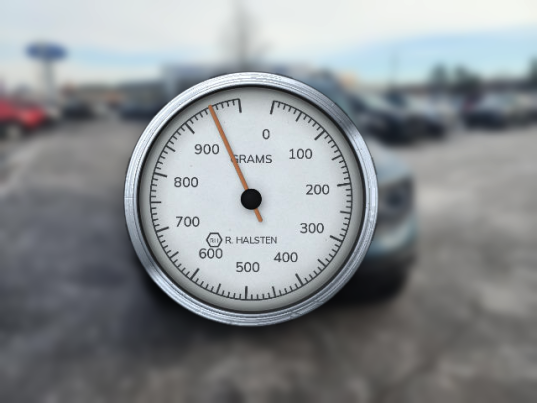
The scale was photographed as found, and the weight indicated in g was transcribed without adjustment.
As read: 950 g
